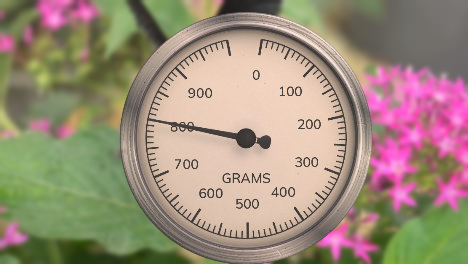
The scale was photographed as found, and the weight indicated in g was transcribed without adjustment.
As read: 800 g
